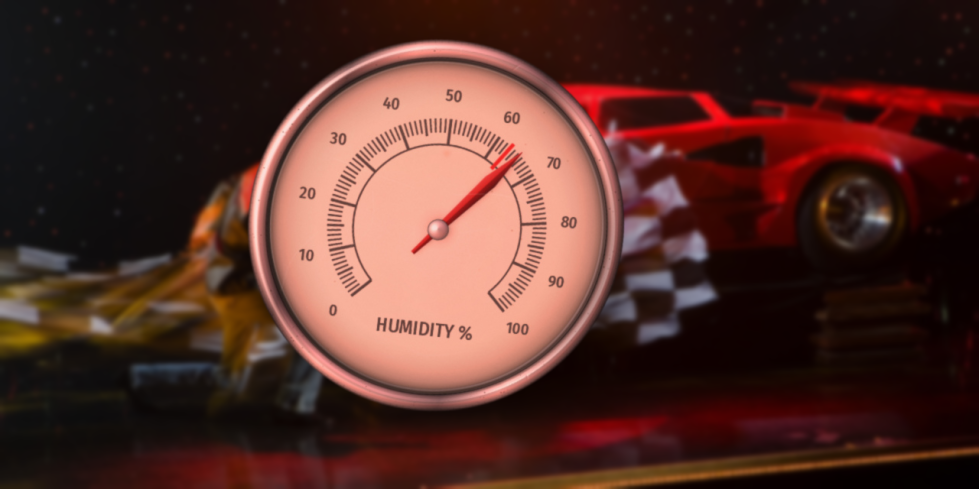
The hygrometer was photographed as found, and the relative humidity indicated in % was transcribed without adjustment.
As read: 65 %
